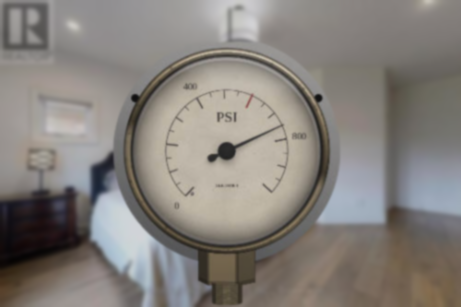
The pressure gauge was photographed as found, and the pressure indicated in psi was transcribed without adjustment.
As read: 750 psi
